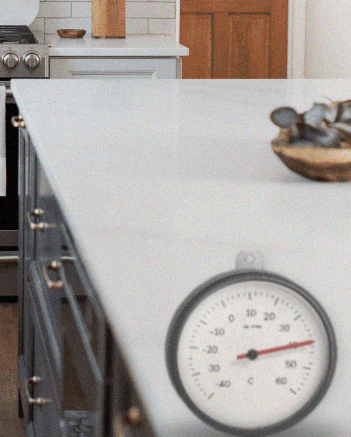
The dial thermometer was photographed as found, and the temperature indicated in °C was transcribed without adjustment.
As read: 40 °C
